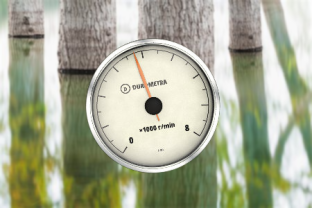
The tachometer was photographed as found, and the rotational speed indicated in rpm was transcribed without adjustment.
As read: 3750 rpm
